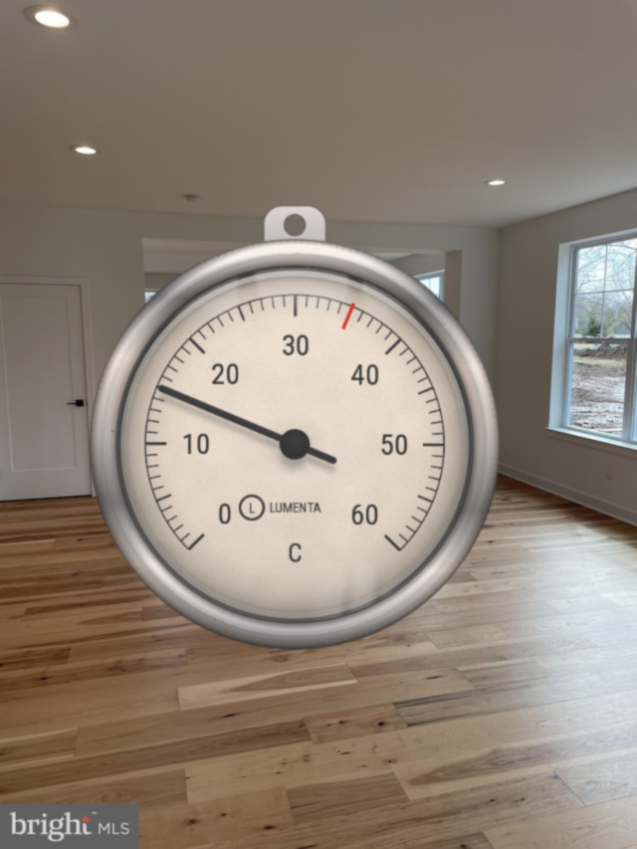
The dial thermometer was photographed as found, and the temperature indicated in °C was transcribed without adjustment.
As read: 15 °C
